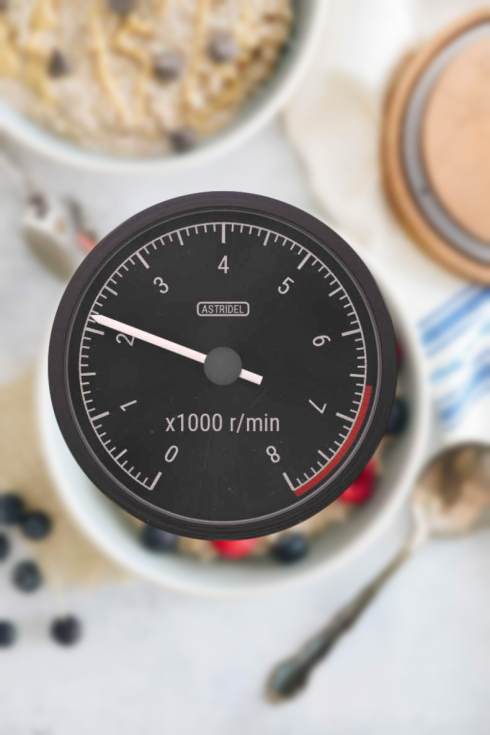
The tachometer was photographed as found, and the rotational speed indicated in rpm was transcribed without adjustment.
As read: 2150 rpm
